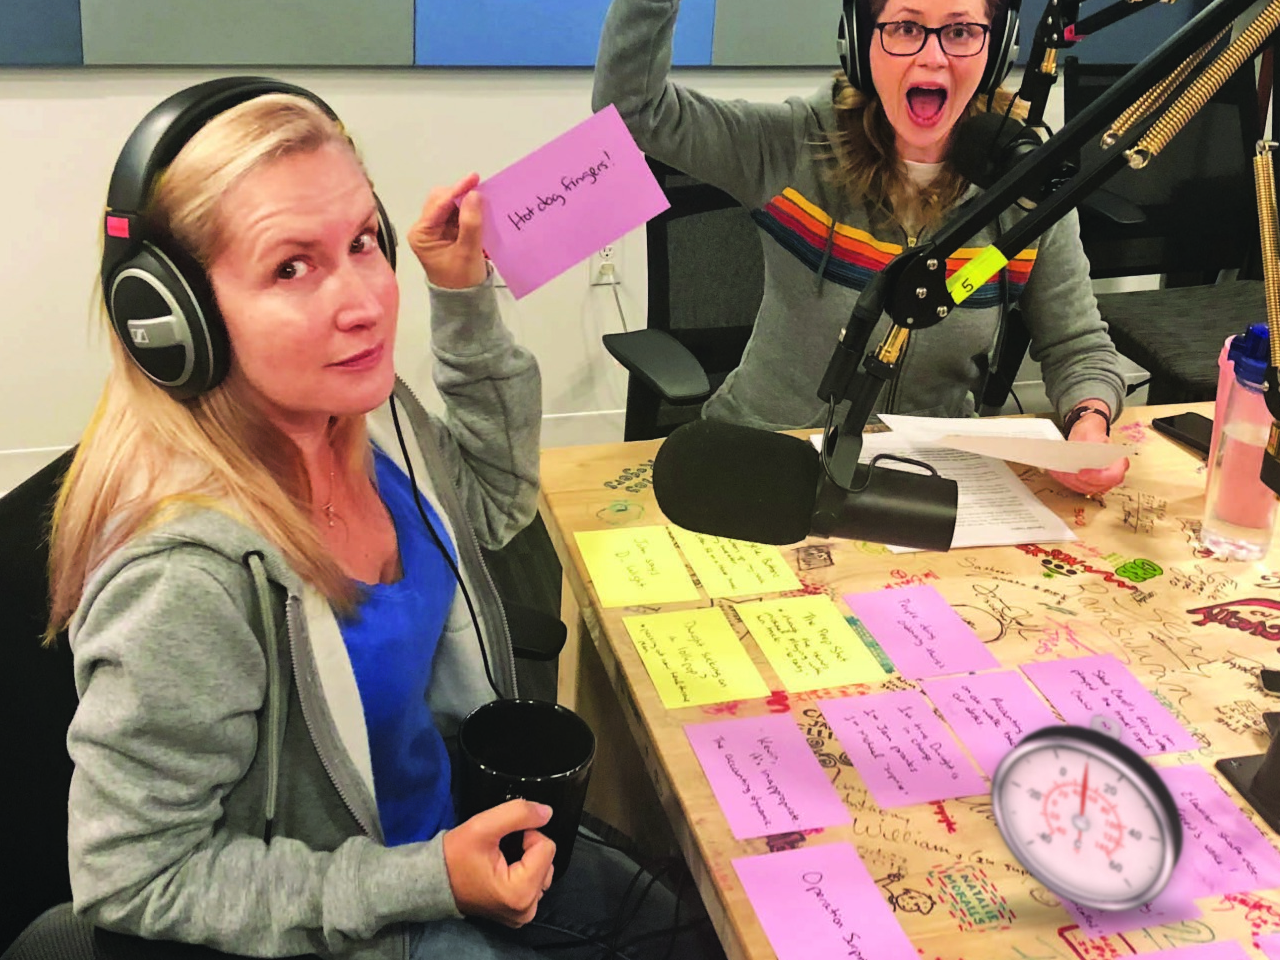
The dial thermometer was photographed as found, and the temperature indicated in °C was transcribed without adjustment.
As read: 10 °C
